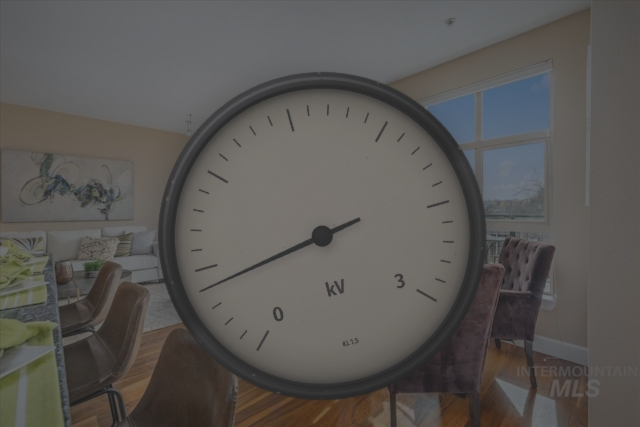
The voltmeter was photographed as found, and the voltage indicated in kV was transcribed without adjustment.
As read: 0.4 kV
